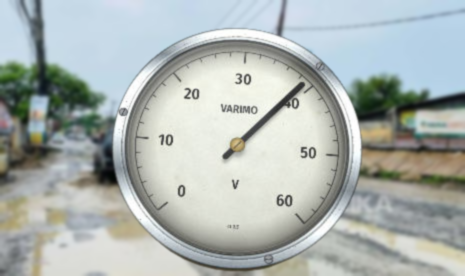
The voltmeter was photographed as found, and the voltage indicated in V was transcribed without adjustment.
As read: 39 V
